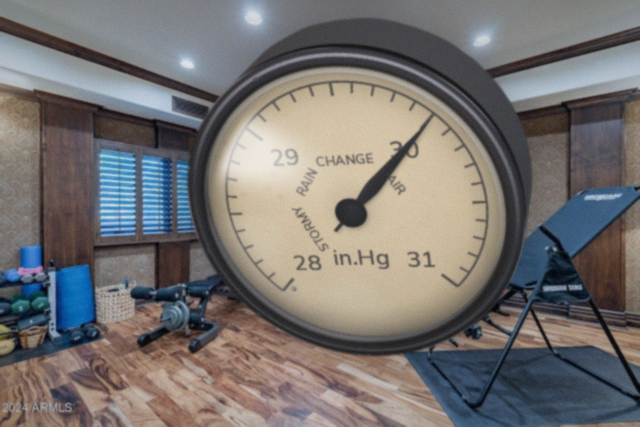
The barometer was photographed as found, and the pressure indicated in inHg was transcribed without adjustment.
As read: 30 inHg
